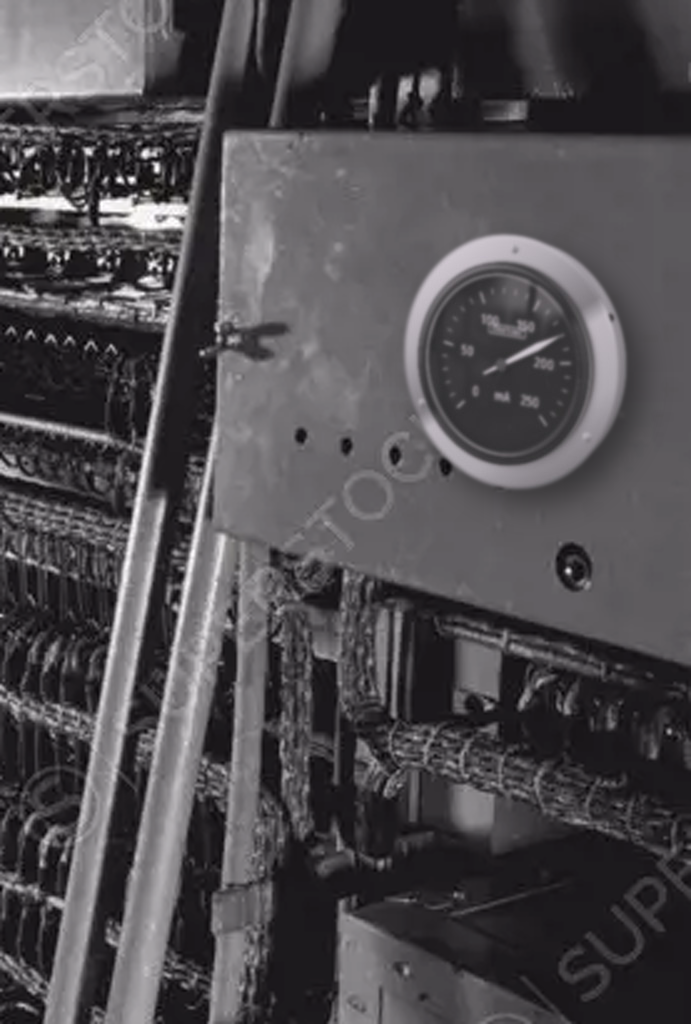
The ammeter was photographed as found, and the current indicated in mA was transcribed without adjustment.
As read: 180 mA
